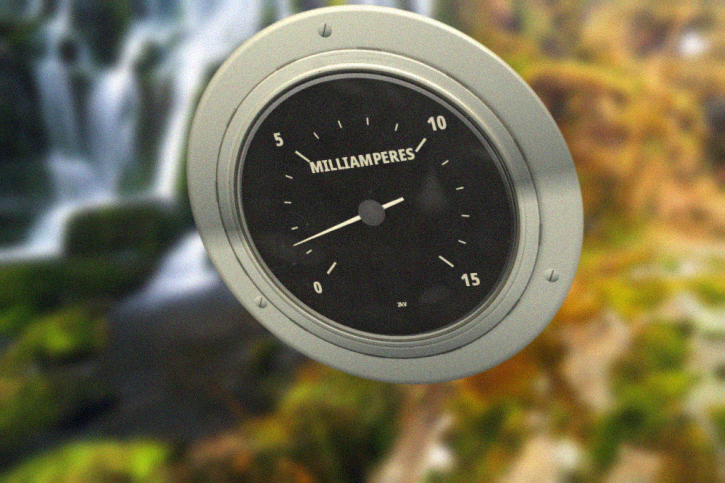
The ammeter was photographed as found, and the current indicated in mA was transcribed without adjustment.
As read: 1.5 mA
